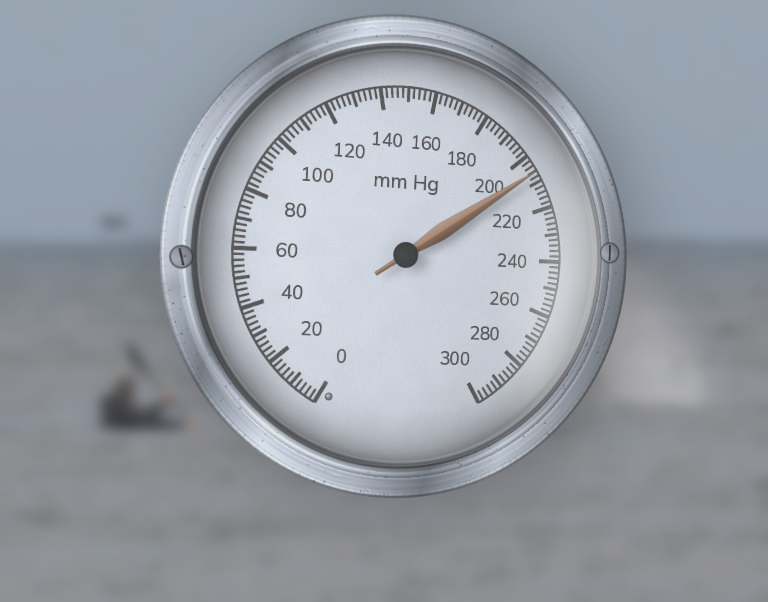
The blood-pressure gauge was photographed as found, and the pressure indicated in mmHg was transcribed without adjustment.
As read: 206 mmHg
